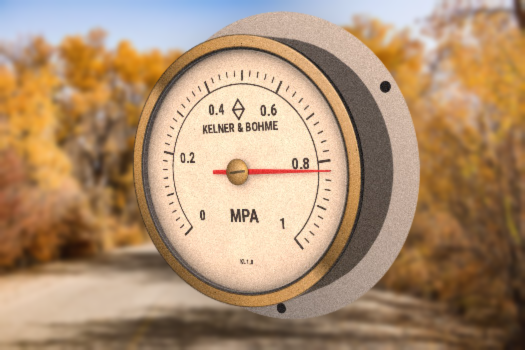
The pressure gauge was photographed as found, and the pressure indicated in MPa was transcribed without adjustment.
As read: 0.82 MPa
